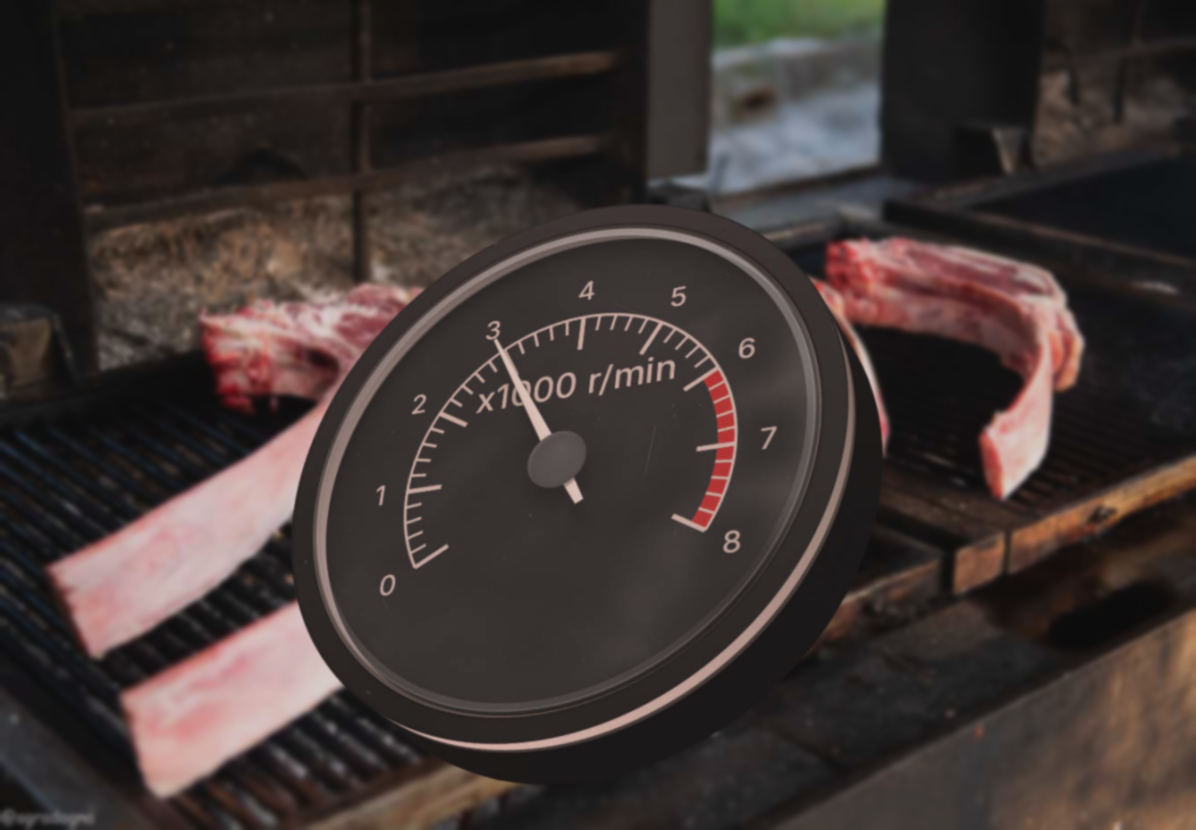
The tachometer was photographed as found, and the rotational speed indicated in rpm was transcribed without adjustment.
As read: 3000 rpm
